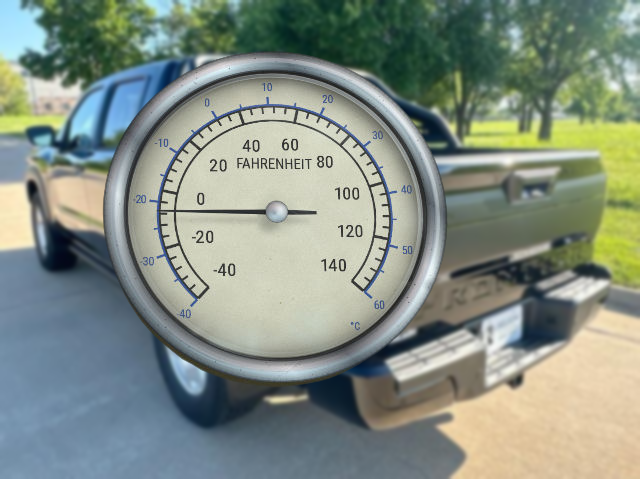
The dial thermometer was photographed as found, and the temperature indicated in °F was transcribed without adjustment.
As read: -8 °F
